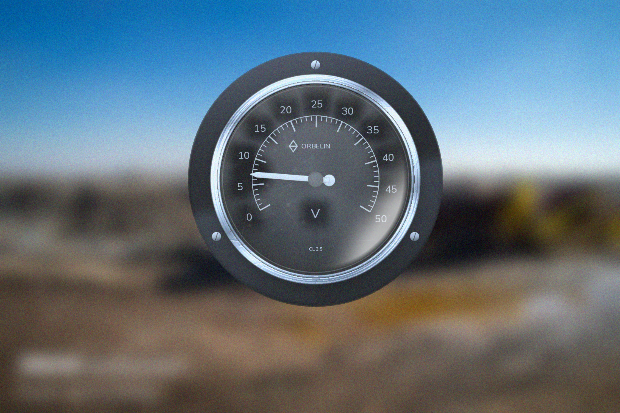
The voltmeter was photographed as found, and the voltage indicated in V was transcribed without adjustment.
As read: 7 V
